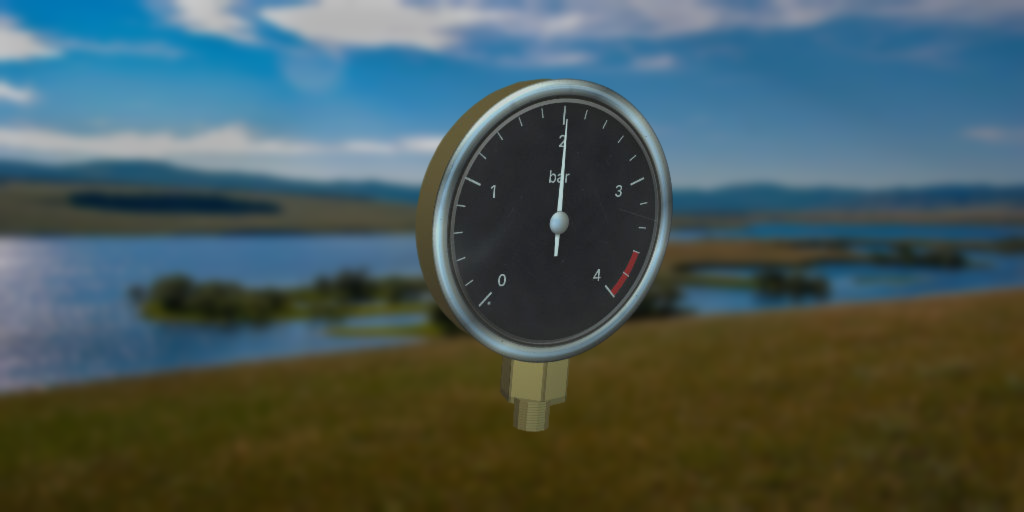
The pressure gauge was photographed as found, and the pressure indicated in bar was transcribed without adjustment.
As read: 2 bar
